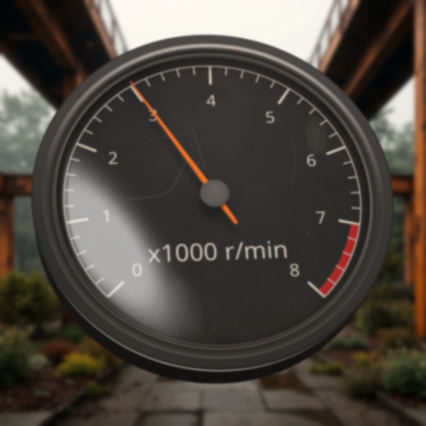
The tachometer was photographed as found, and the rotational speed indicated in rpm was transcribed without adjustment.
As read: 3000 rpm
